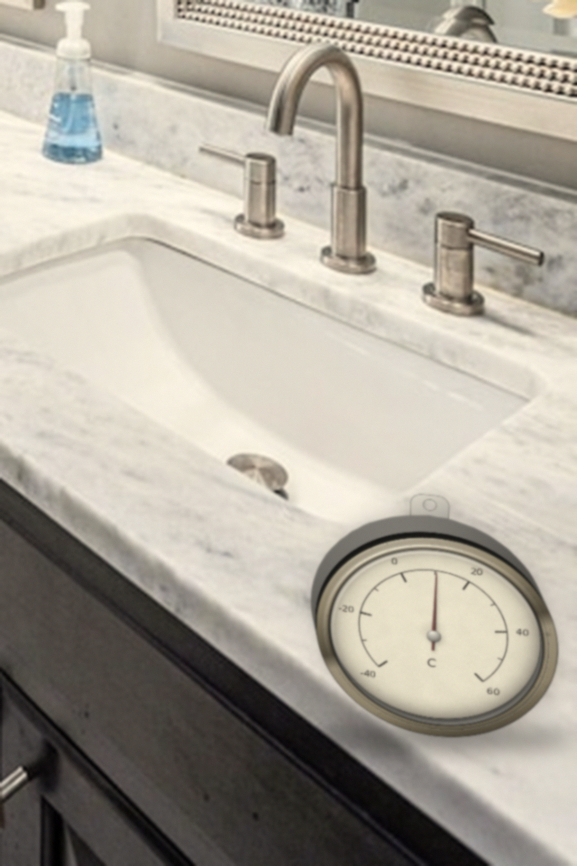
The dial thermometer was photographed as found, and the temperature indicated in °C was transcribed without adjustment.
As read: 10 °C
